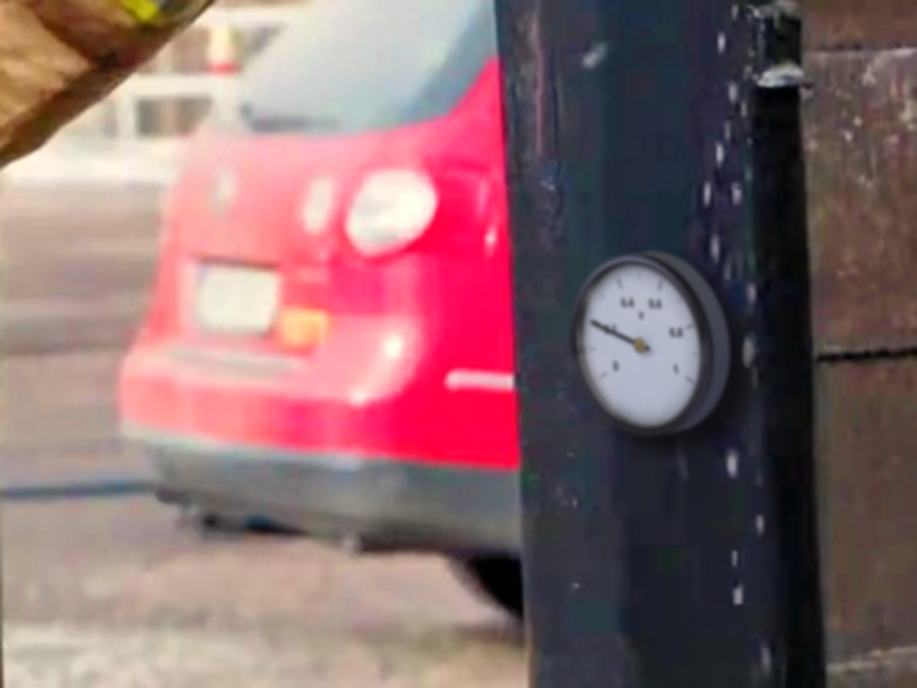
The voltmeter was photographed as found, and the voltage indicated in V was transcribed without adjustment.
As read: 0.2 V
